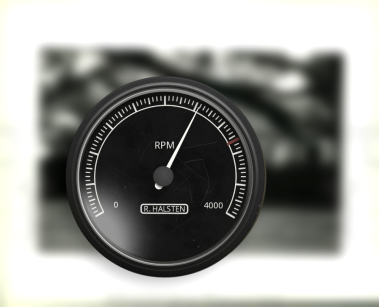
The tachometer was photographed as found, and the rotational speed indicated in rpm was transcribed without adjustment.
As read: 2450 rpm
